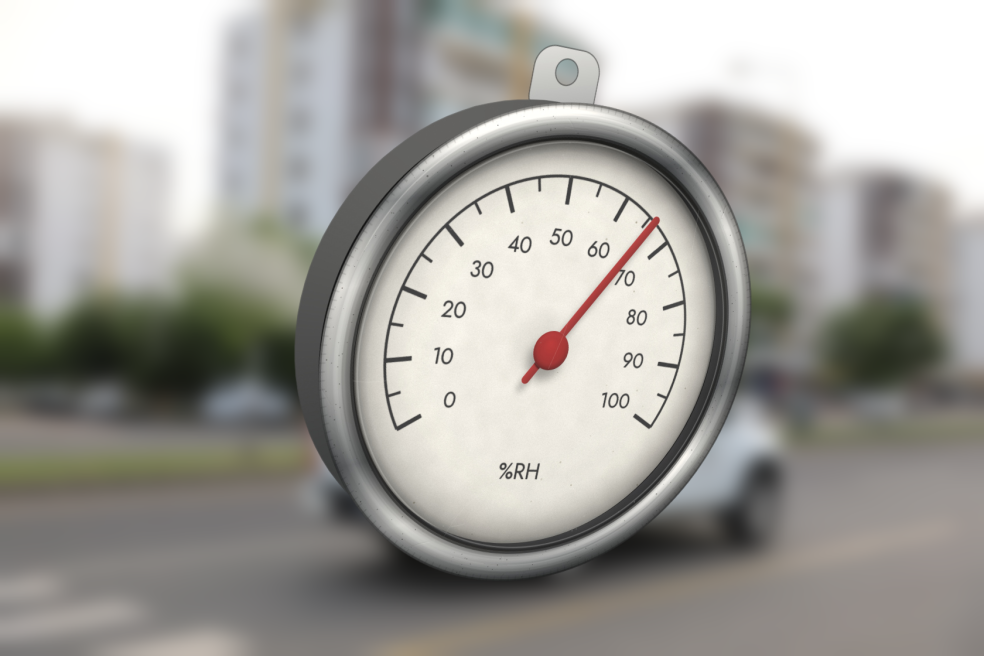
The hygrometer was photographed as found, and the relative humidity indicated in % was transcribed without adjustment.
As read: 65 %
